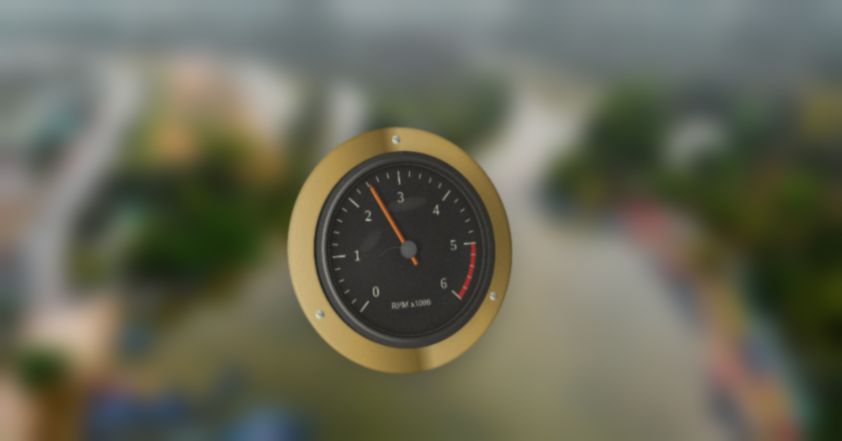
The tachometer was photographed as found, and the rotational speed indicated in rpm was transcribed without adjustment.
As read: 2400 rpm
